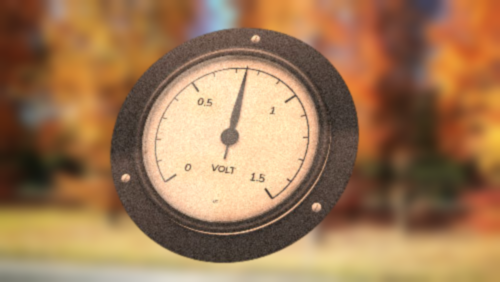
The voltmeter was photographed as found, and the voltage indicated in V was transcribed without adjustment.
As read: 0.75 V
